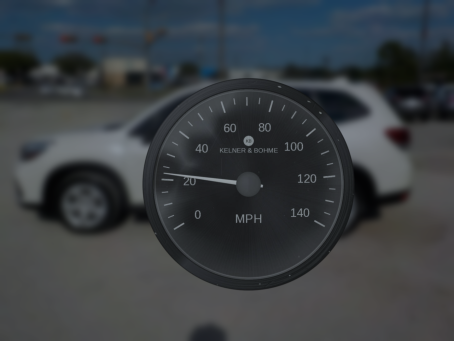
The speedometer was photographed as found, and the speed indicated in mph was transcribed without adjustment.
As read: 22.5 mph
